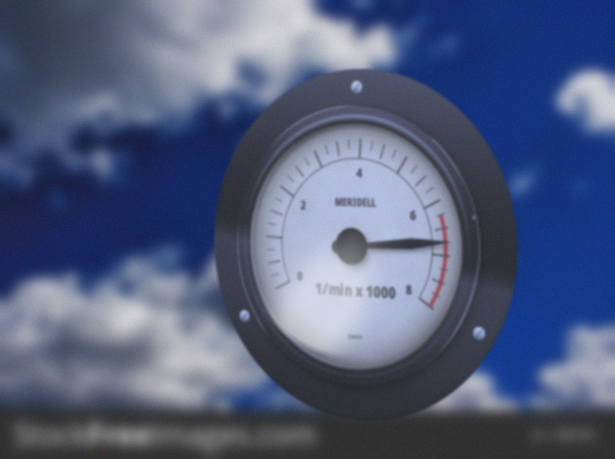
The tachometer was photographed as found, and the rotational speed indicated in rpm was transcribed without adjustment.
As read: 6750 rpm
